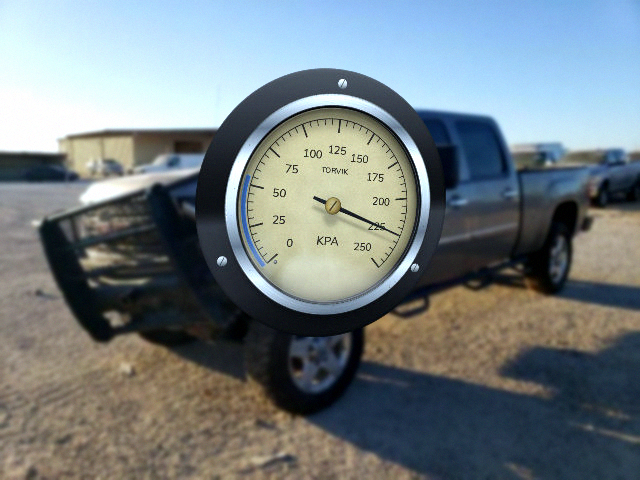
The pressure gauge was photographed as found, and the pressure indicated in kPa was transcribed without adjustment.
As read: 225 kPa
